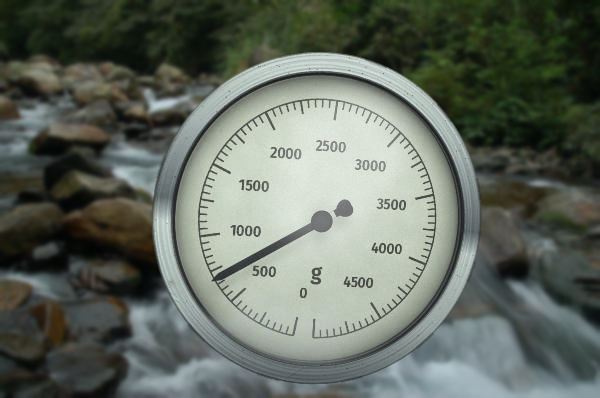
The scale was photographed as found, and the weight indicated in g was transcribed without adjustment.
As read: 700 g
